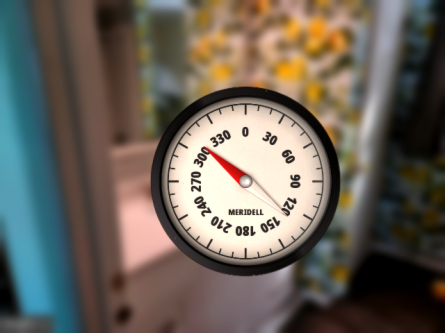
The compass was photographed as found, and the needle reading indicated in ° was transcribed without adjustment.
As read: 310 °
